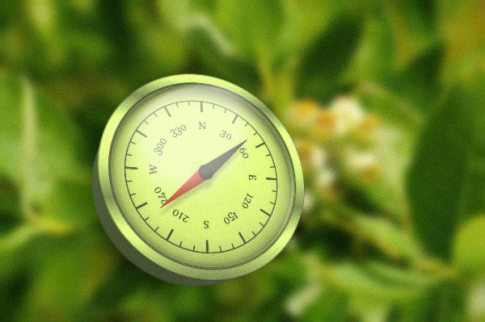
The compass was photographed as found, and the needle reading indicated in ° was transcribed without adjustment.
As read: 230 °
